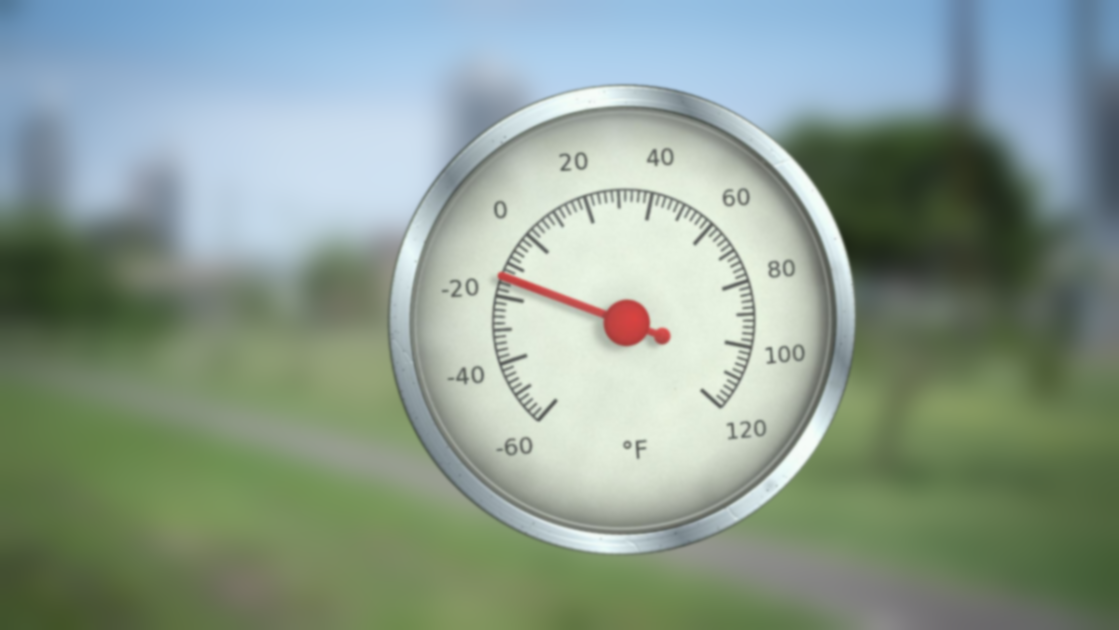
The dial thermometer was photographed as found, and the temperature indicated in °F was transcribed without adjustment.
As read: -14 °F
